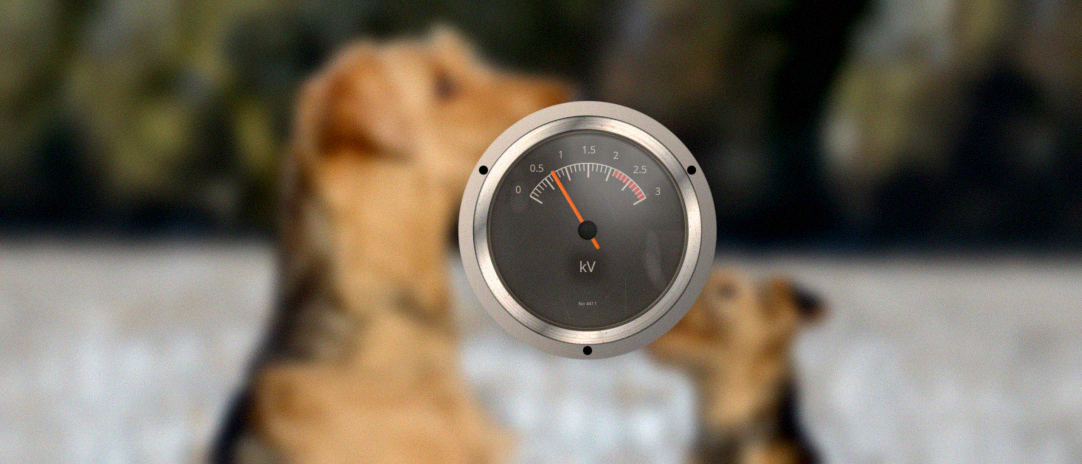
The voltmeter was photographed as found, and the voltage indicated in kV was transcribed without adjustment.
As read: 0.7 kV
